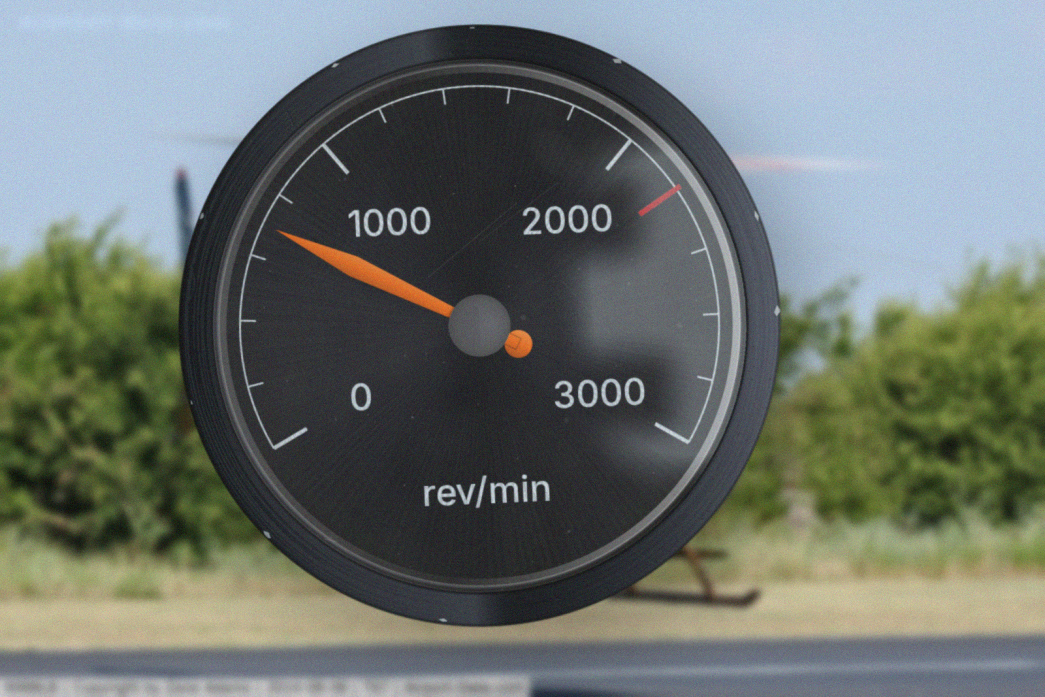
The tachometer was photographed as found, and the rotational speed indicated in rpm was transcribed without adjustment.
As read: 700 rpm
